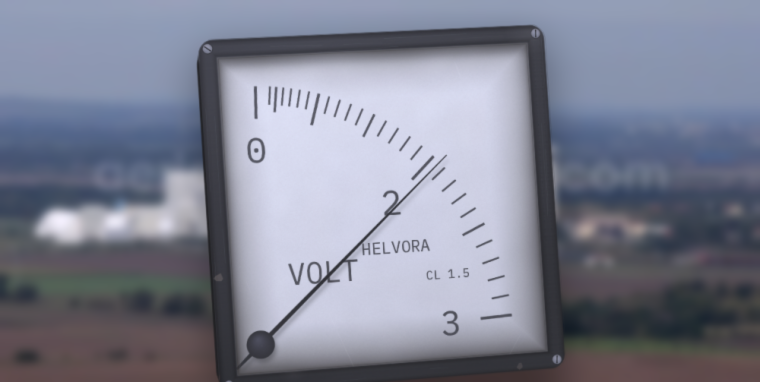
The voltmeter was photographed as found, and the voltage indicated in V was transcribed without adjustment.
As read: 2.05 V
